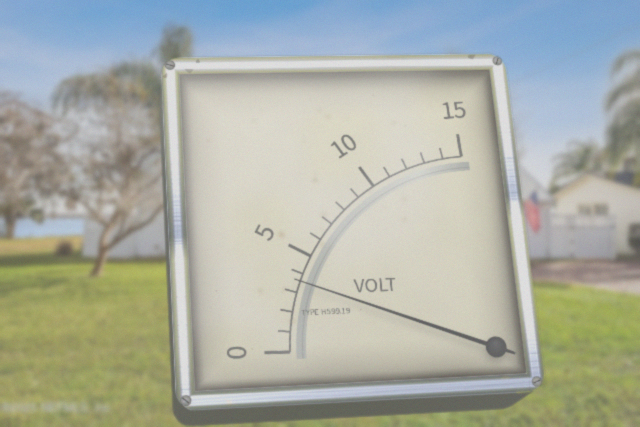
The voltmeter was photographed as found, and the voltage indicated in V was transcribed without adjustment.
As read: 3.5 V
